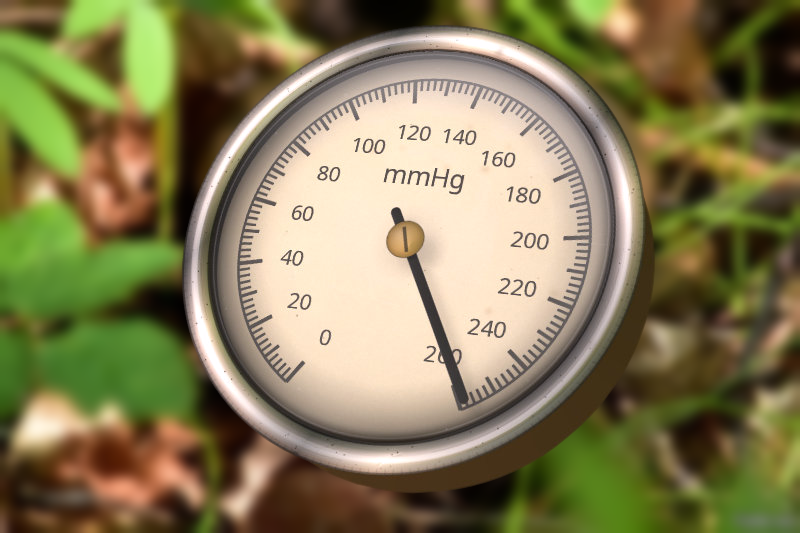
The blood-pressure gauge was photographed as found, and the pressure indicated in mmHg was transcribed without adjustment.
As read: 258 mmHg
